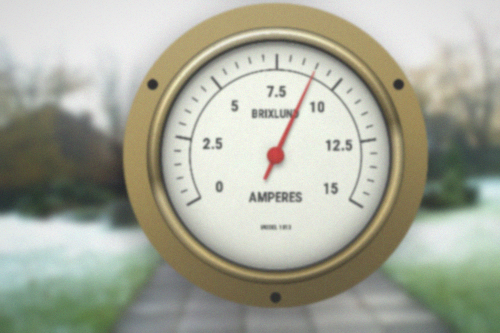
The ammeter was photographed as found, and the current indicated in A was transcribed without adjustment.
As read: 9 A
